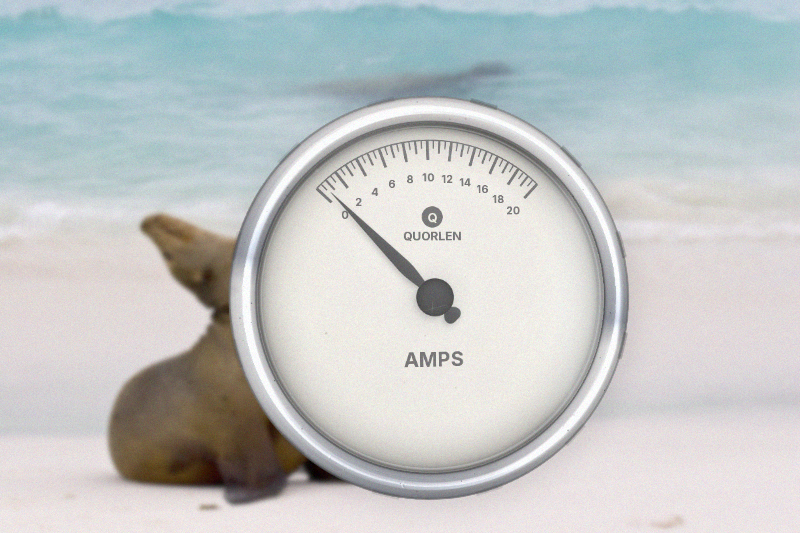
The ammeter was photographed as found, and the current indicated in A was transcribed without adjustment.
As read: 0.5 A
